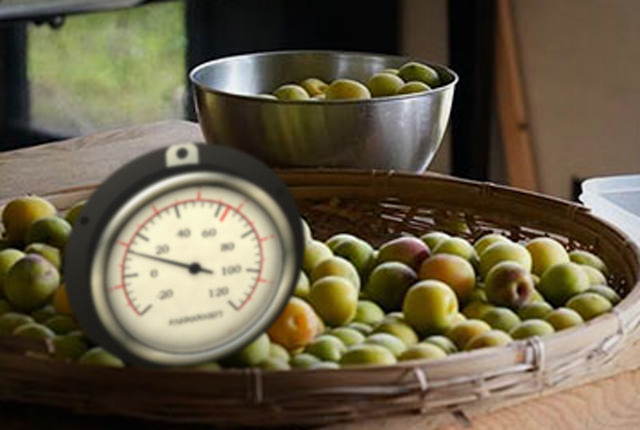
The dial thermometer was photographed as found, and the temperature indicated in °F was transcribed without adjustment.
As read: 12 °F
